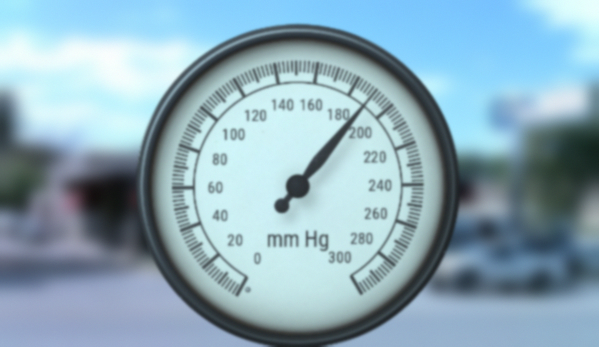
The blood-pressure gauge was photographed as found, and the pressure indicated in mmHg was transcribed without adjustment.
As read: 190 mmHg
